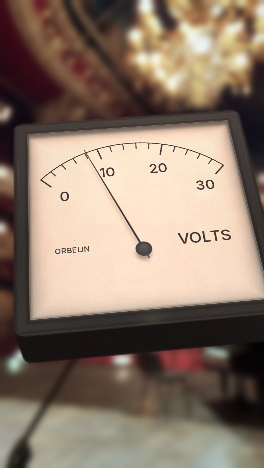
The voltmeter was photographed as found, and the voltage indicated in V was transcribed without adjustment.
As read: 8 V
